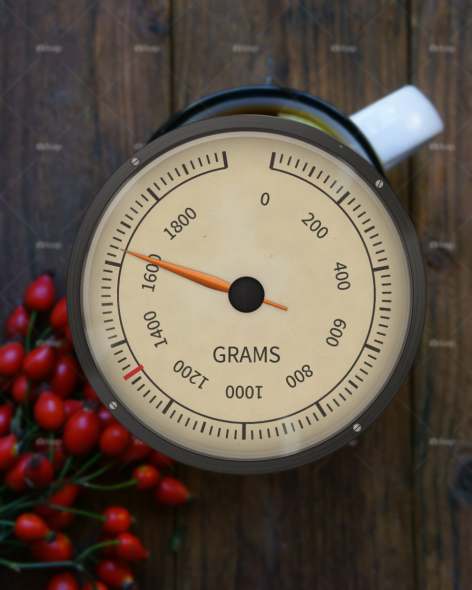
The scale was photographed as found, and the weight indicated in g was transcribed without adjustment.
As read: 1640 g
